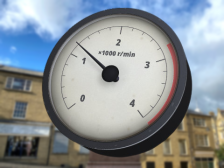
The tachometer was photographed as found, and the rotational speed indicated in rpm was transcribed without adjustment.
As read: 1200 rpm
